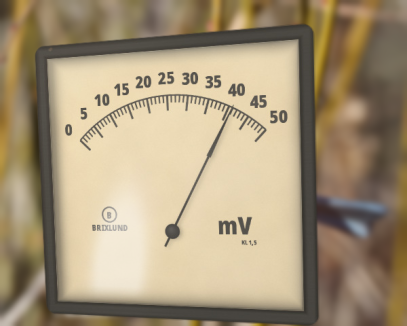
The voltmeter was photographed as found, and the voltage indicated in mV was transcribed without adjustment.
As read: 41 mV
